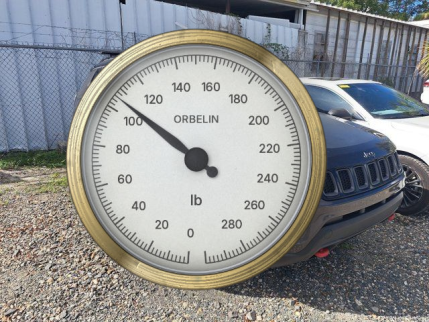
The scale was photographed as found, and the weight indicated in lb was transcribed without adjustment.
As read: 106 lb
